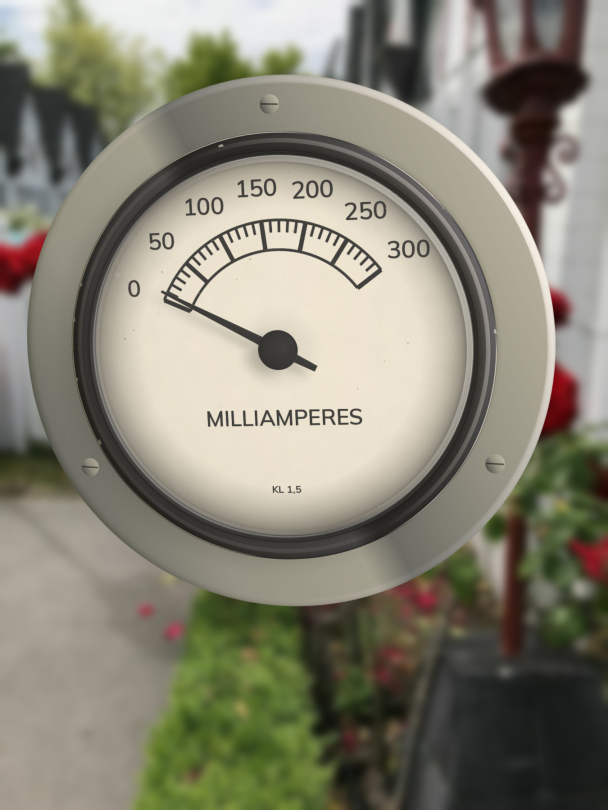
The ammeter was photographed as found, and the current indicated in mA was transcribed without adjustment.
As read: 10 mA
